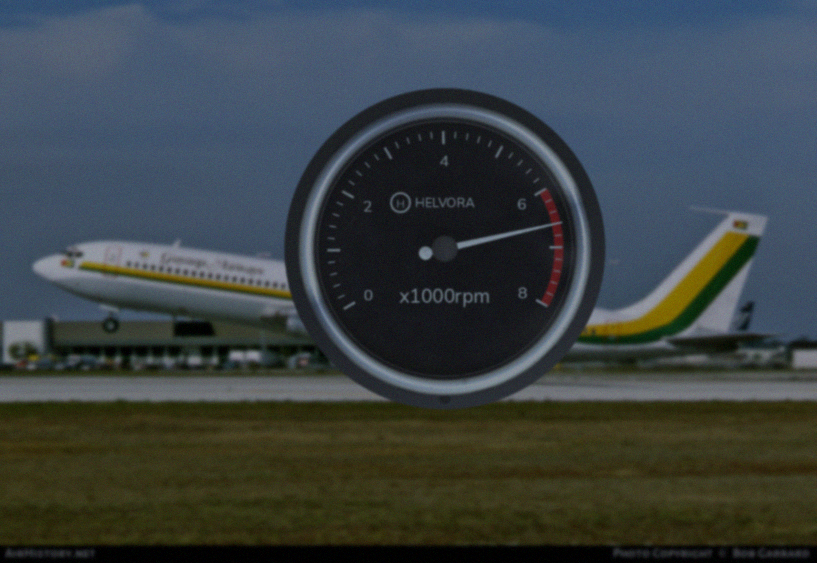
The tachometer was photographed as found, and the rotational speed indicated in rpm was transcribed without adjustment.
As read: 6600 rpm
